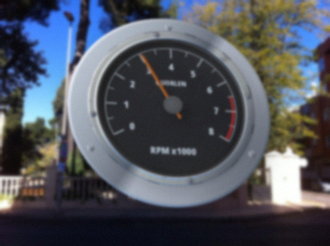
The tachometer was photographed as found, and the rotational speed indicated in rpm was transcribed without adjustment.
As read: 3000 rpm
